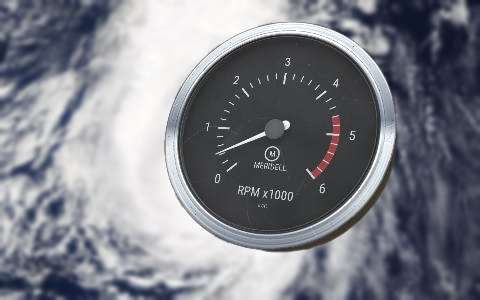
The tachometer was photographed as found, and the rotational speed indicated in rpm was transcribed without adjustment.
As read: 400 rpm
